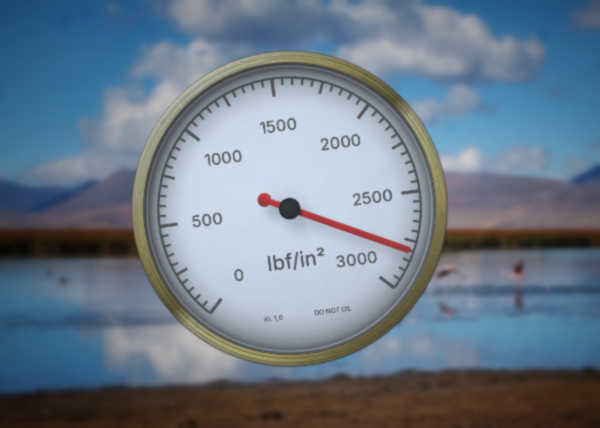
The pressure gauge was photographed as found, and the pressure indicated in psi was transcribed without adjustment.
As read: 2800 psi
